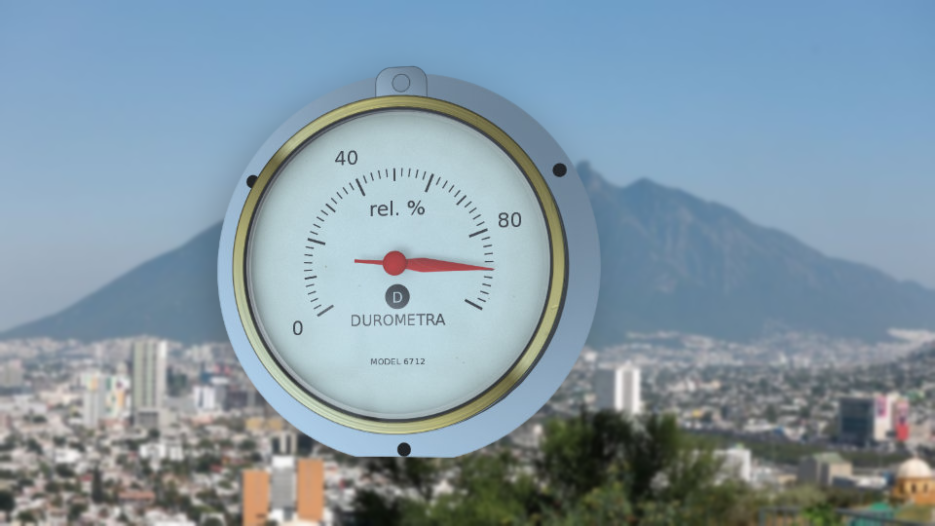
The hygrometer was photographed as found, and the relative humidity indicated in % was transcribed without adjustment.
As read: 90 %
